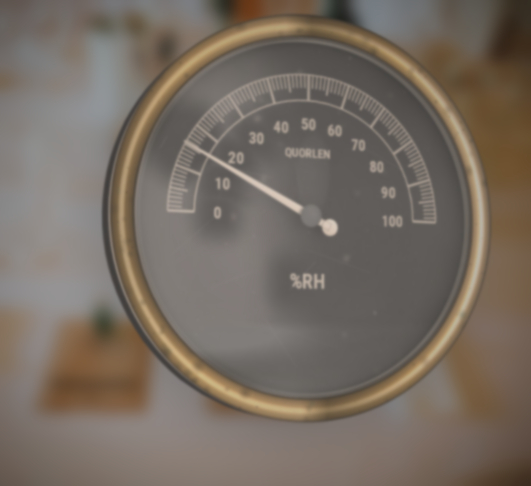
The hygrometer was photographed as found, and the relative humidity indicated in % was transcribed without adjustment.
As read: 15 %
